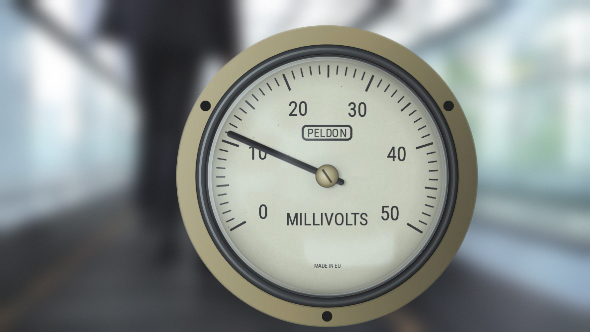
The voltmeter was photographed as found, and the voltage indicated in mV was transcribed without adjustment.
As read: 11 mV
